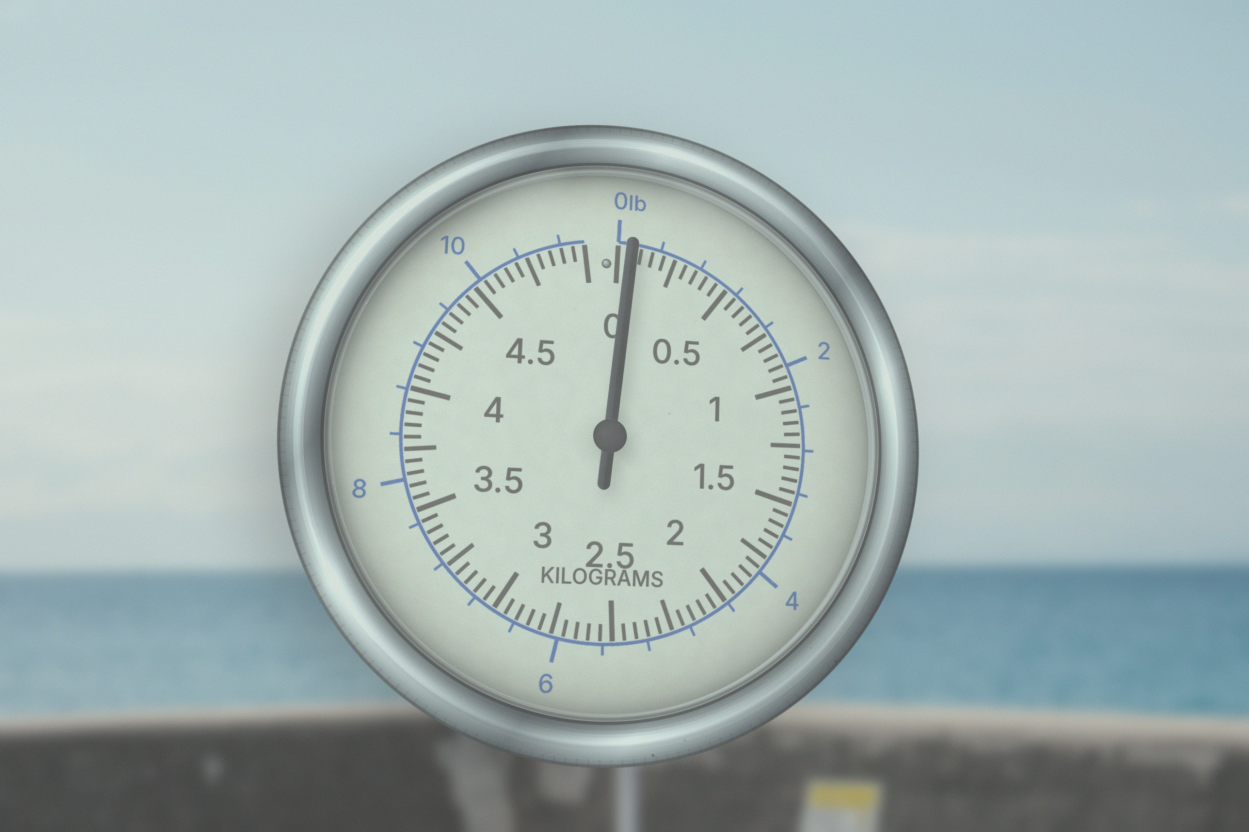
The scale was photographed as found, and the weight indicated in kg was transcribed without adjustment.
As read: 0.05 kg
